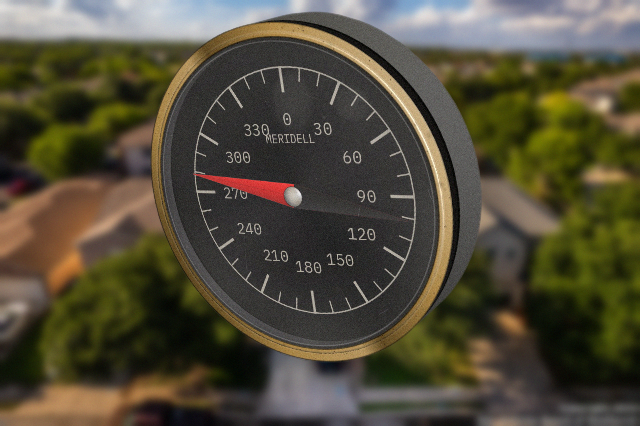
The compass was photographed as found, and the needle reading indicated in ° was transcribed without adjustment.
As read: 280 °
